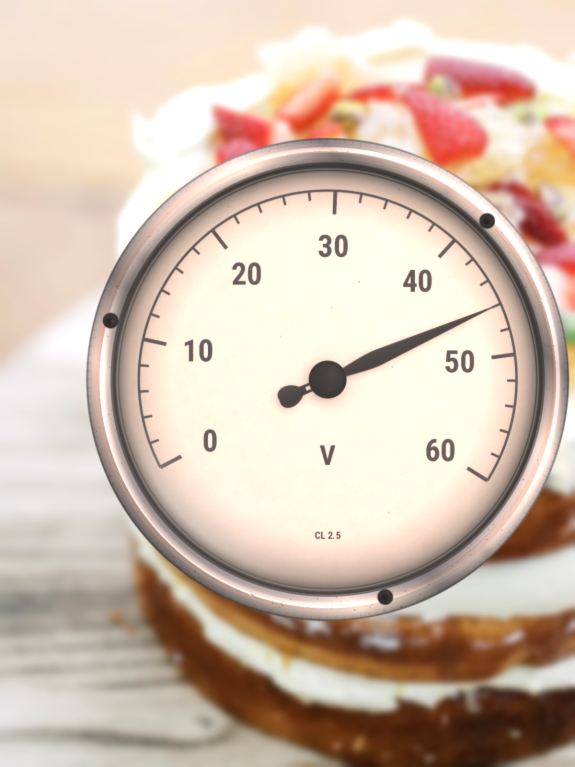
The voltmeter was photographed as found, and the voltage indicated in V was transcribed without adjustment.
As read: 46 V
